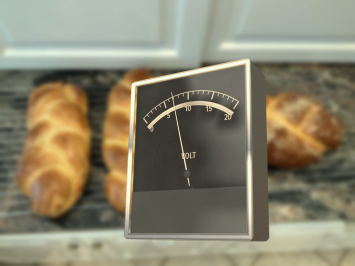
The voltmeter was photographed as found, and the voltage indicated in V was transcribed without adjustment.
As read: 7 V
